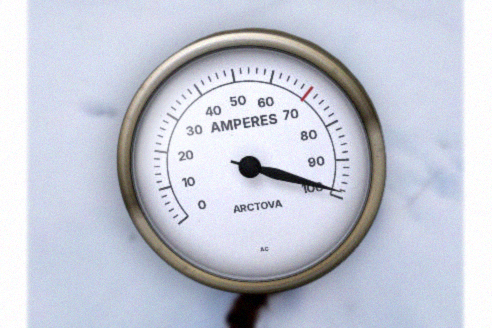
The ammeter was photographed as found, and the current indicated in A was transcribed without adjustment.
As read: 98 A
